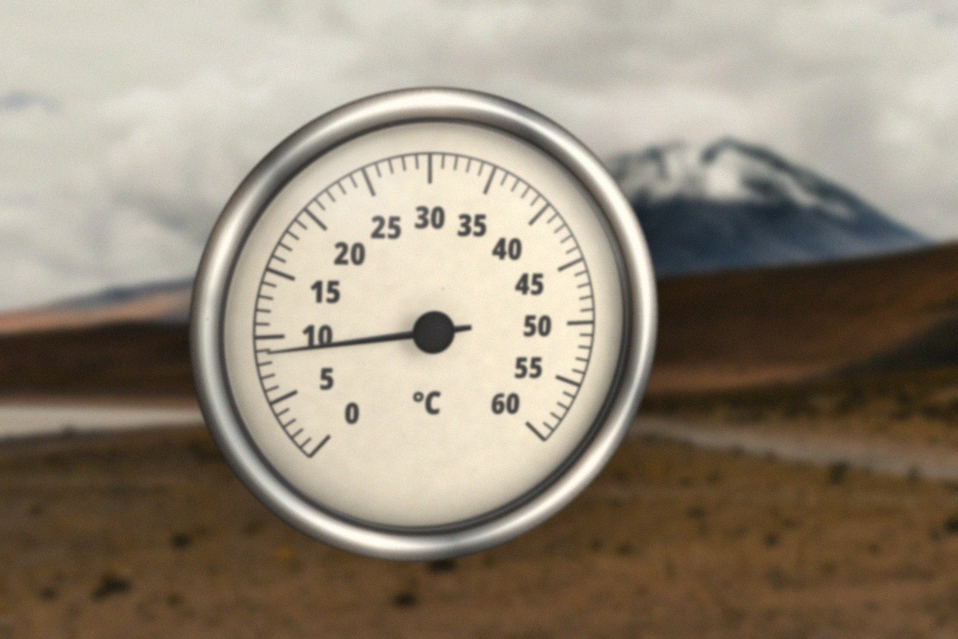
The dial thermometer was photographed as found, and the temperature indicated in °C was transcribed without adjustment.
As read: 9 °C
